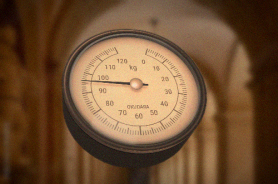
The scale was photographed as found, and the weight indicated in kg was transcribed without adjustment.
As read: 95 kg
